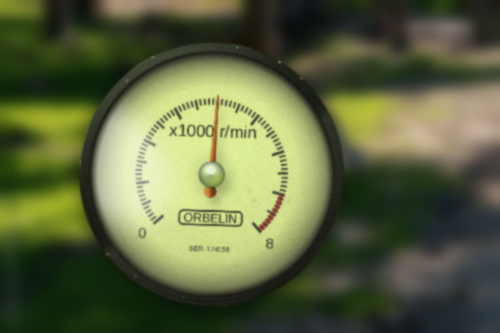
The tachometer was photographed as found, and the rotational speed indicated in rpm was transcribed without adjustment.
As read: 4000 rpm
